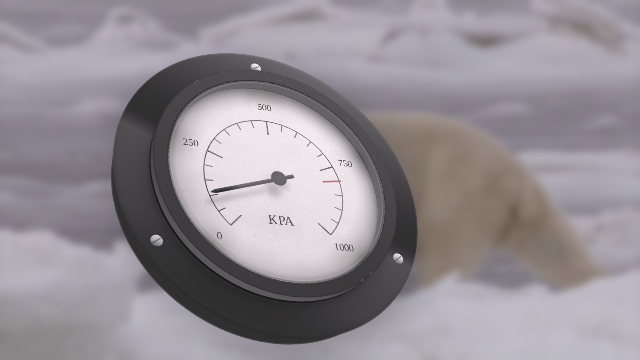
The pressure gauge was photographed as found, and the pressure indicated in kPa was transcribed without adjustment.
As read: 100 kPa
